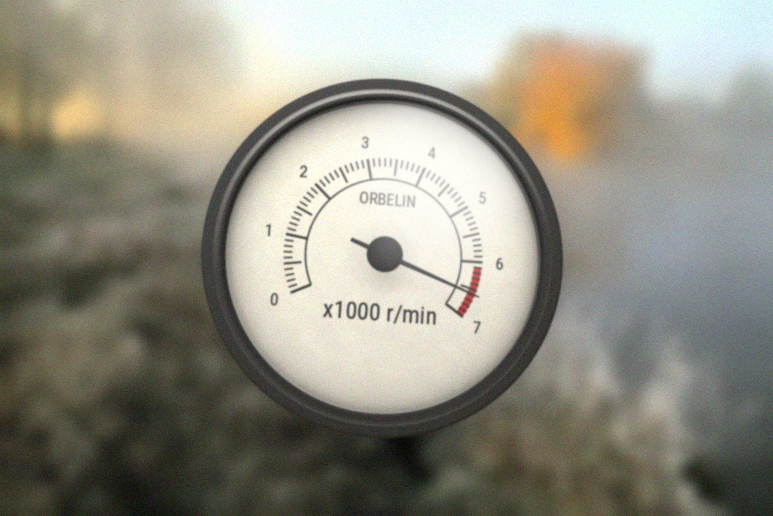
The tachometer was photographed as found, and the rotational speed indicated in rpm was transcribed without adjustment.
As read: 6600 rpm
